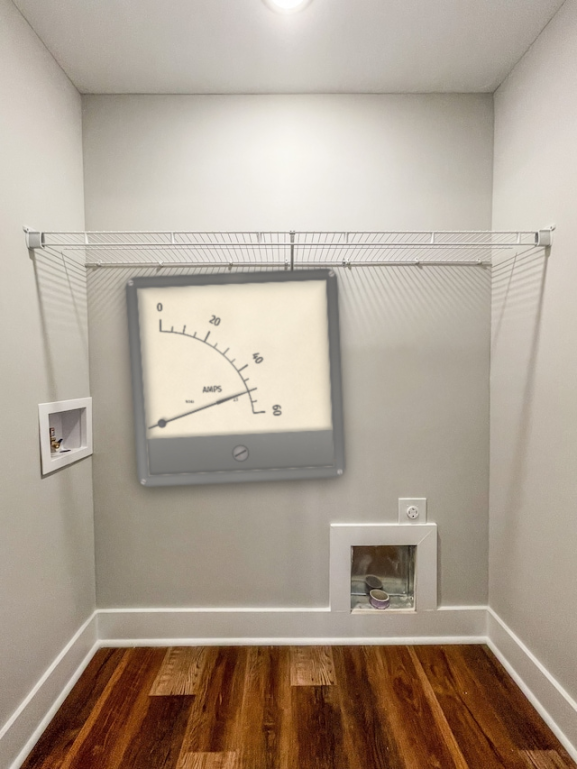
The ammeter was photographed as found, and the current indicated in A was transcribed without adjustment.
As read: 50 A
